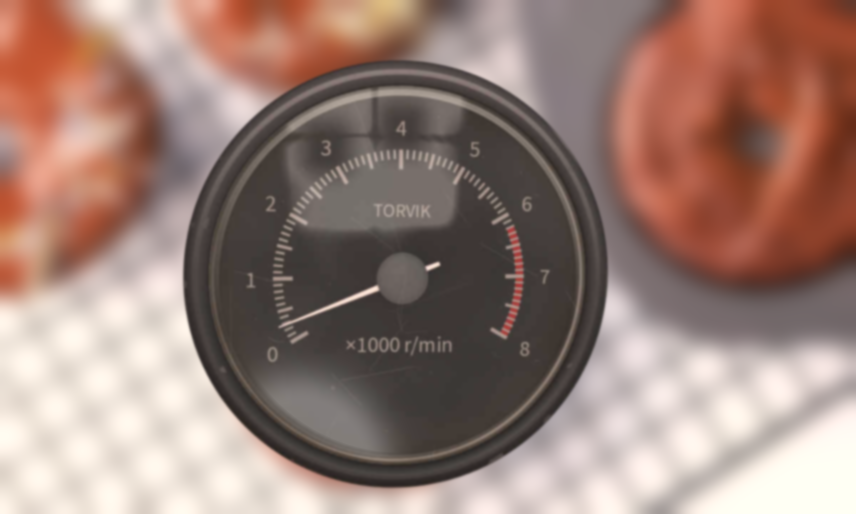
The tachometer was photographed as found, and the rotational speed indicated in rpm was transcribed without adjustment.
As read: 300 rpm
